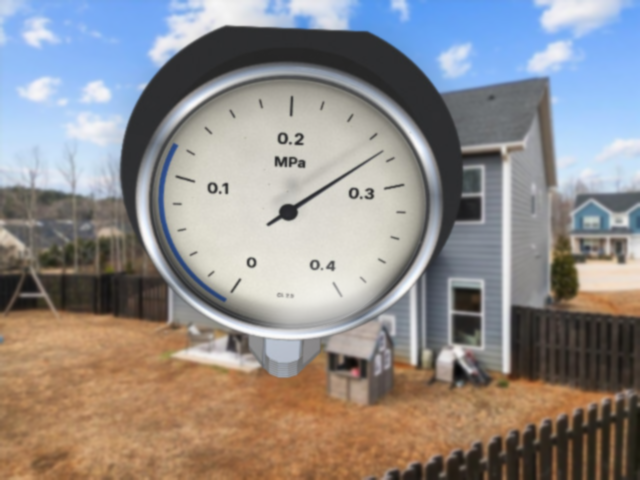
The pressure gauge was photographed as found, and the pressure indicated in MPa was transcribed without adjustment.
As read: 0.27 MPa
